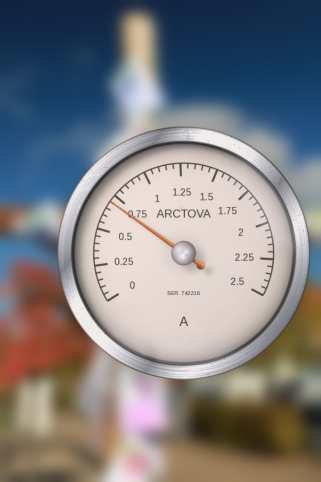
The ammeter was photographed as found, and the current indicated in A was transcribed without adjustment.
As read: 0.7 A
